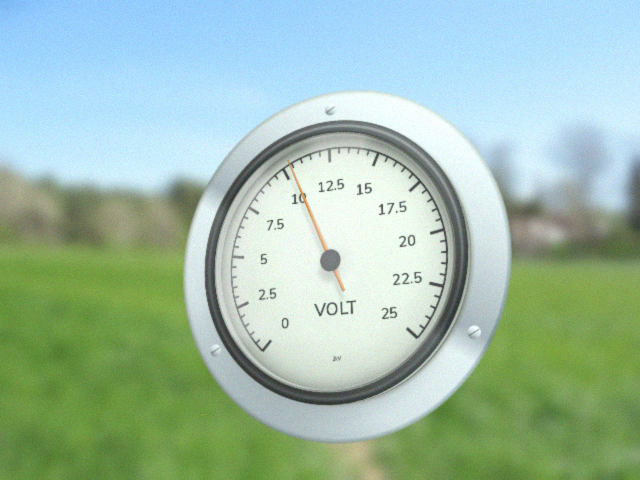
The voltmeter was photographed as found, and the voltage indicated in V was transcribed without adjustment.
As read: 10.5 V
